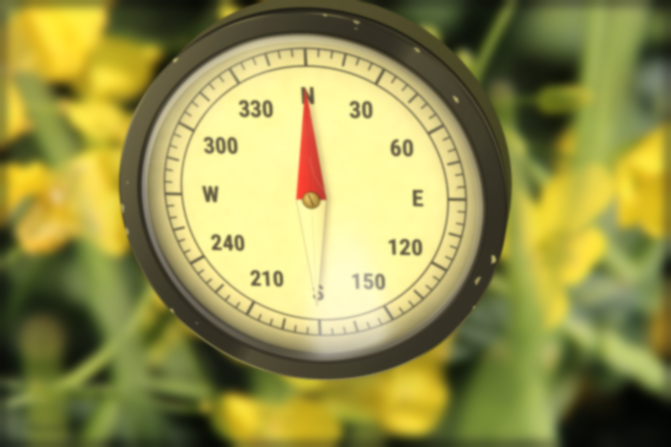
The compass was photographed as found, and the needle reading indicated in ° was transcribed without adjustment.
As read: 0 °
